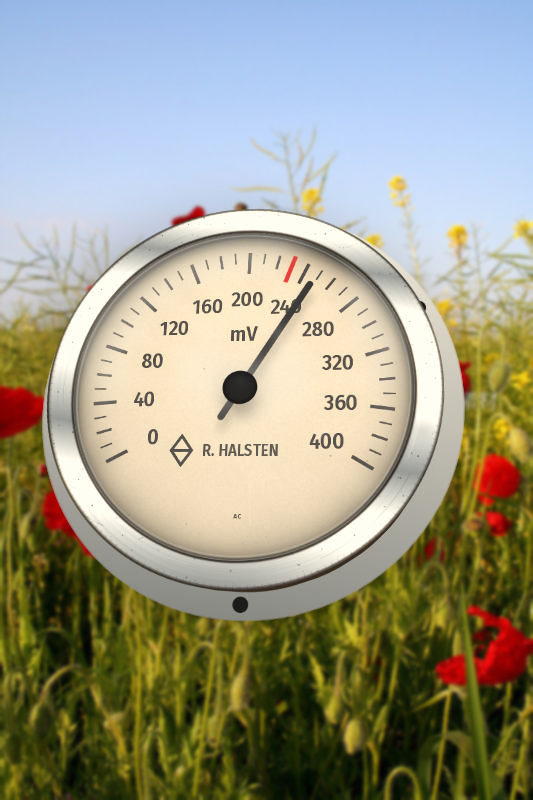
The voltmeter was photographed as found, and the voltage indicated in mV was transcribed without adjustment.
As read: 250 mV
